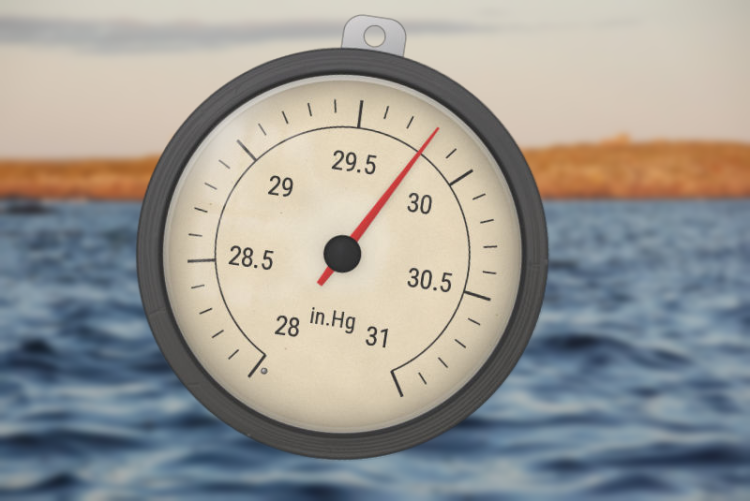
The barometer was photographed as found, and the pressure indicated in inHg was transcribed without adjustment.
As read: 29.8 inHg
